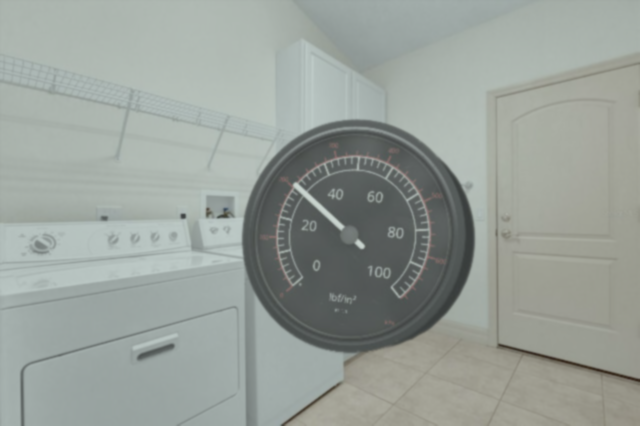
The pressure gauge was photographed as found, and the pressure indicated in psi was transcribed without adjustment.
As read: 30 psi
